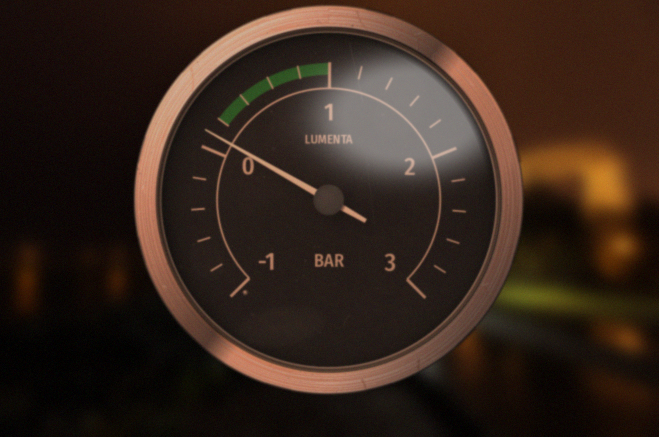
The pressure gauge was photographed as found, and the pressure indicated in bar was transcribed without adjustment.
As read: 0.1 bar
